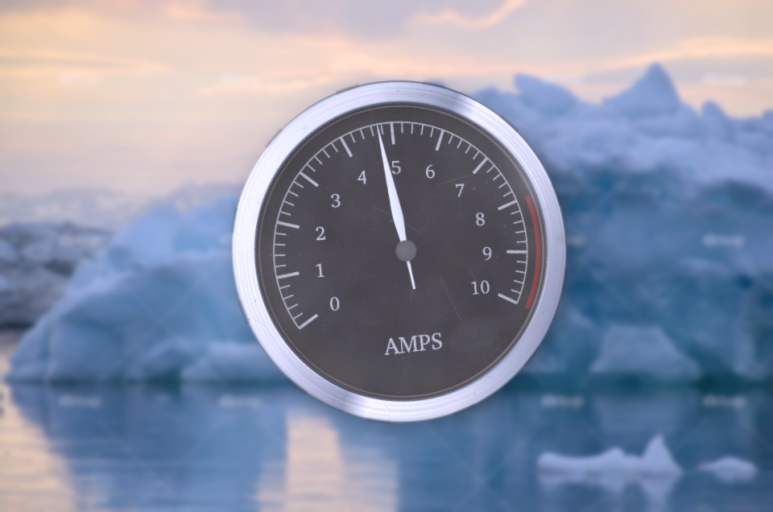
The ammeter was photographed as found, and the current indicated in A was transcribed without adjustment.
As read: 4.7 A
